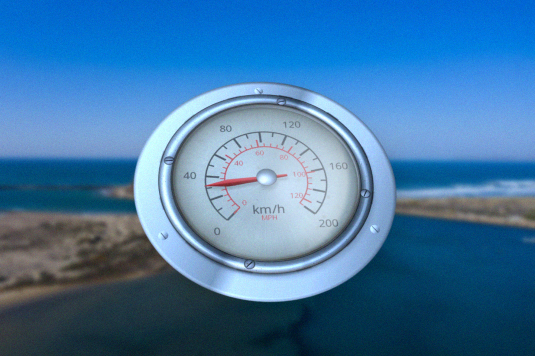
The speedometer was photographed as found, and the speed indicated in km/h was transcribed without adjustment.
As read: 30 km/h
